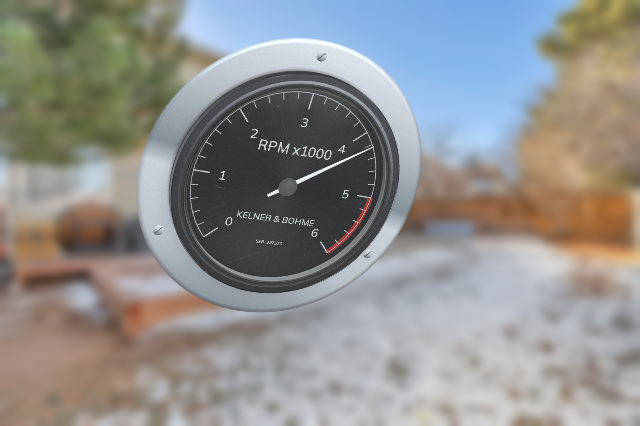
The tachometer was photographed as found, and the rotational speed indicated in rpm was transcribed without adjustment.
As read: 4200 rpm
